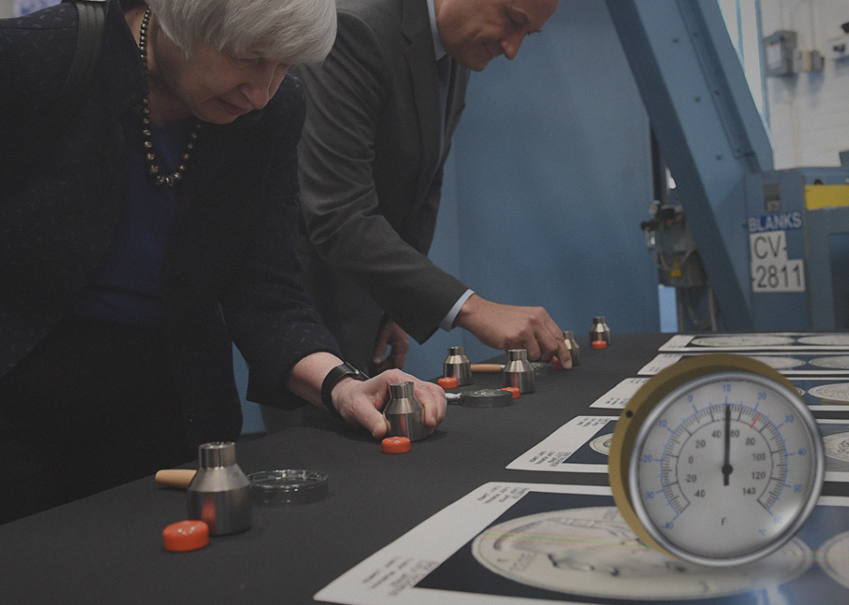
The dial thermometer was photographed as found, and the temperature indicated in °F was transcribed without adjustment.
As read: 50 °F
